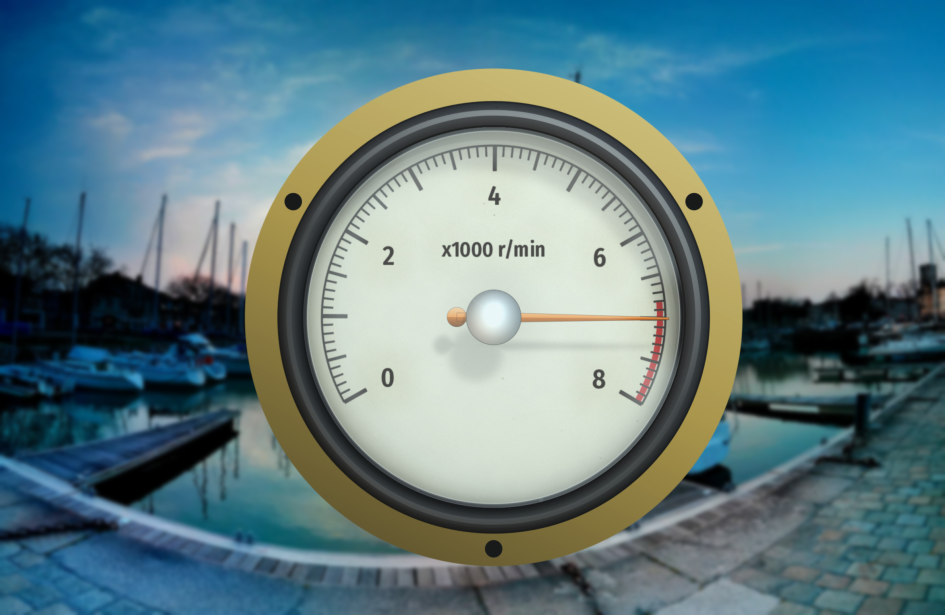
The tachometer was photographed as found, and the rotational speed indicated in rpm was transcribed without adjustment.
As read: 7000 rpm
